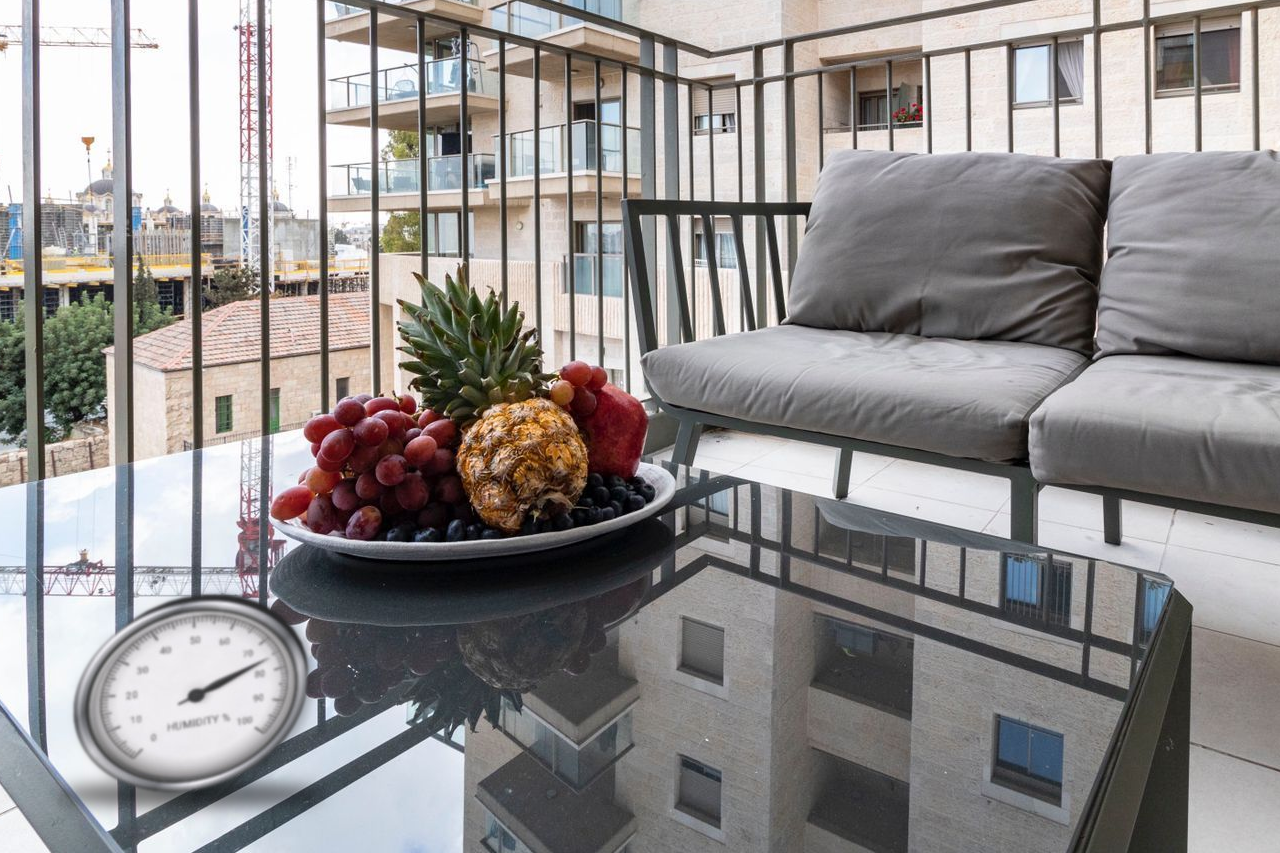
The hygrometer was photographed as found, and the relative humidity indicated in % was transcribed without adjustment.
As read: 75 %
